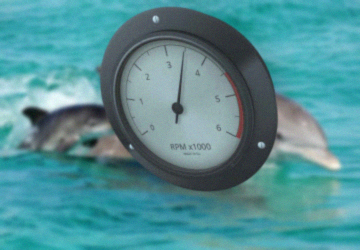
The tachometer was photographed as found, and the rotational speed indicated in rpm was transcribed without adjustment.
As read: 3500 rpm
